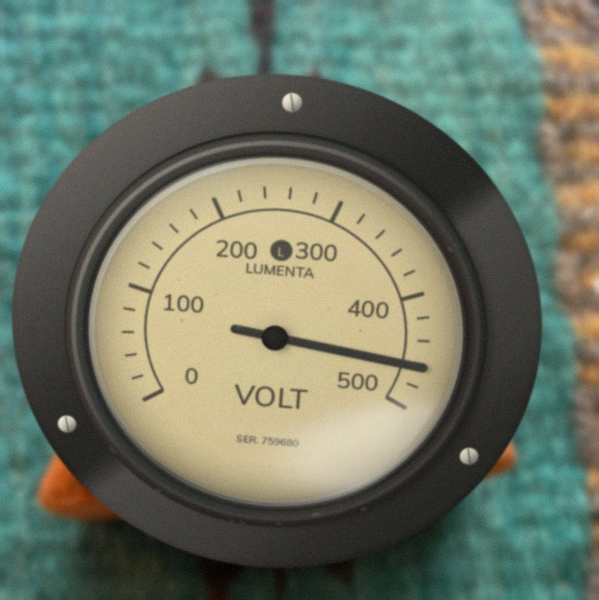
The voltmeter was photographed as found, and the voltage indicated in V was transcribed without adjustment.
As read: 460 V
